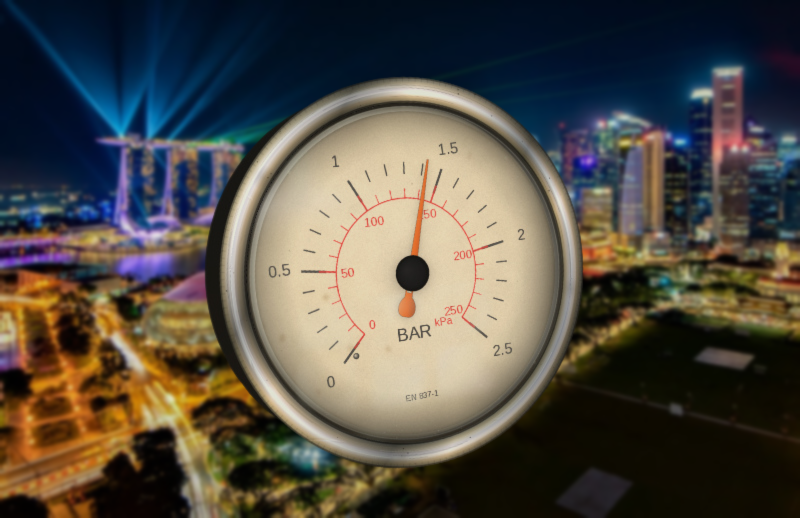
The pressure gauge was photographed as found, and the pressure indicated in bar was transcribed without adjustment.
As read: 1.4 bar
